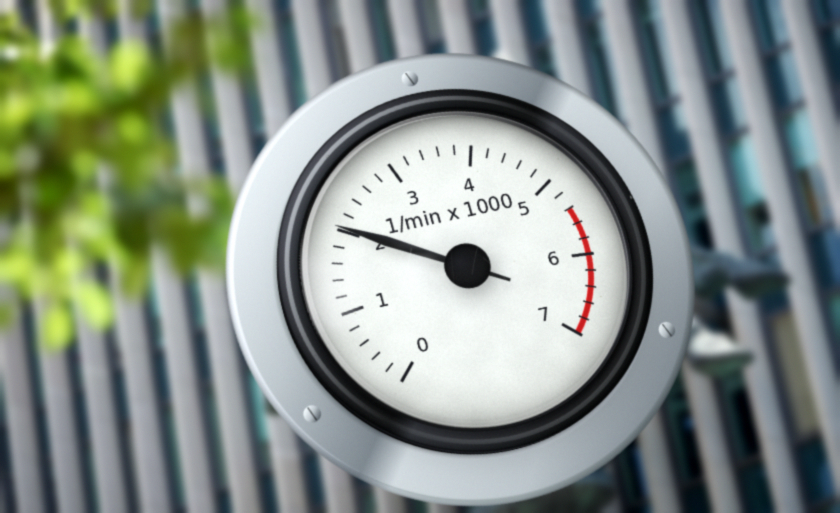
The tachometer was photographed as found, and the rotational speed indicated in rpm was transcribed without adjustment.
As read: 2000 rpm
